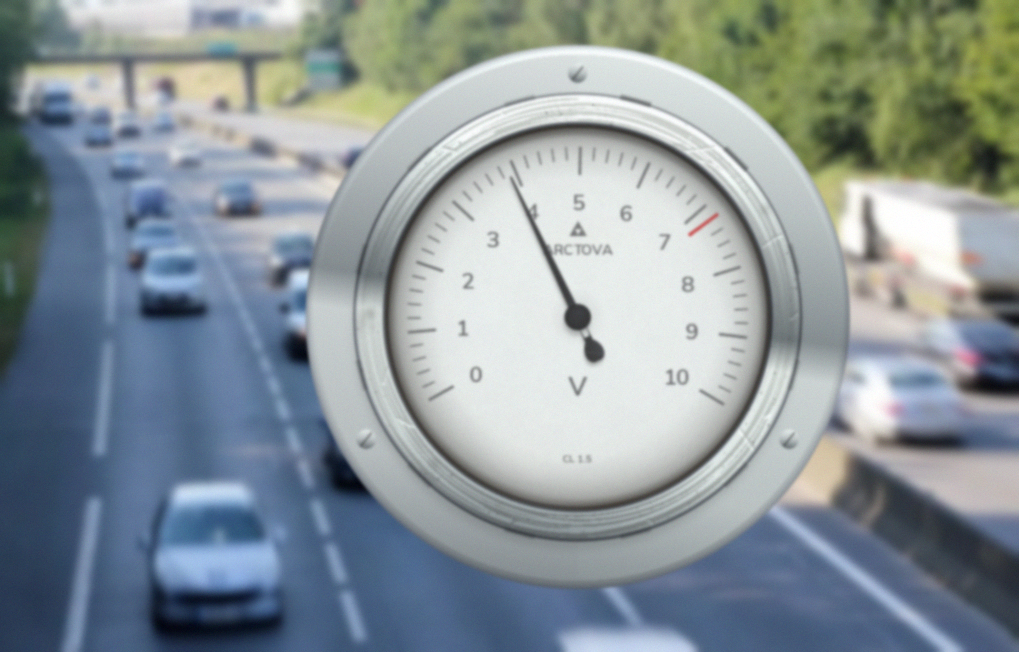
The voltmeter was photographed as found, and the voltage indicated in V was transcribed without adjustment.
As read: 3.9 V
